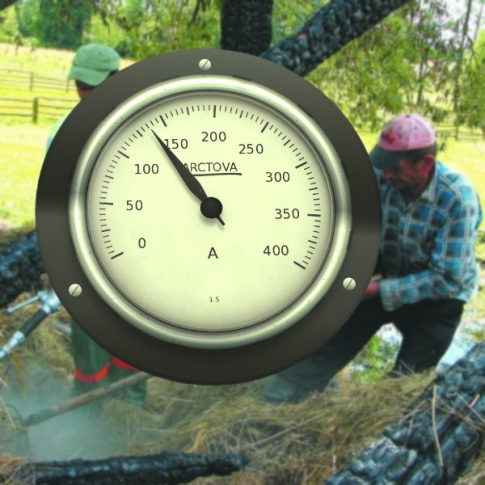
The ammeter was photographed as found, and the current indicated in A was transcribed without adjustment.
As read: 135 A
